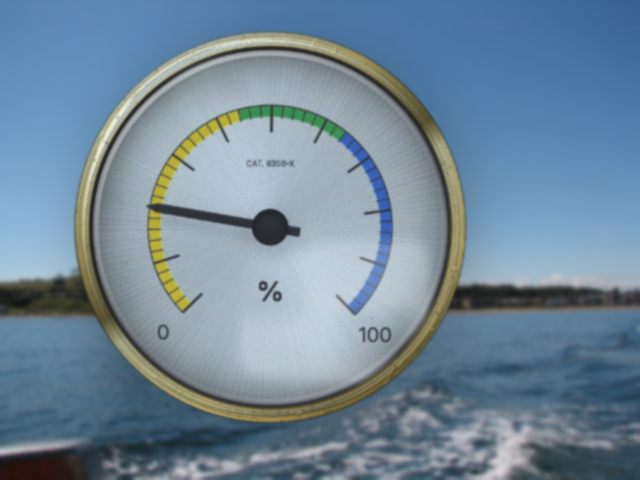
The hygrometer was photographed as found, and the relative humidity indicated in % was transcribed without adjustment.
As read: 20 %
